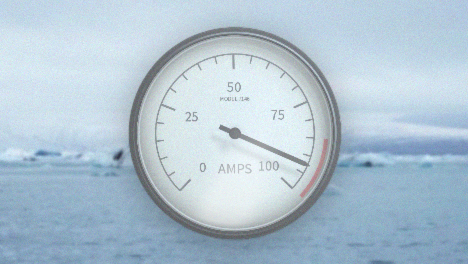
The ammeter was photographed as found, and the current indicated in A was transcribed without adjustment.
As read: 92.5 A
